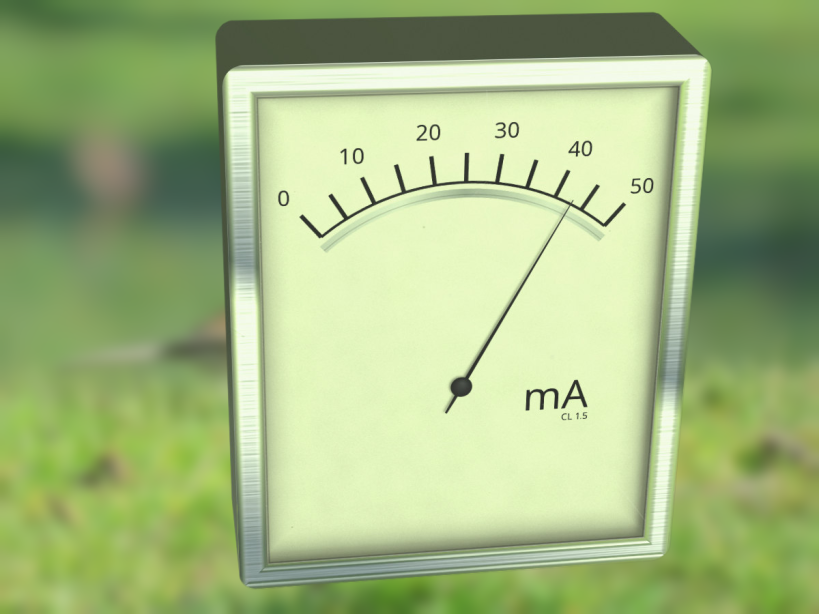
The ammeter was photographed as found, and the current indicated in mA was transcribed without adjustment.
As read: 42.5 mA
